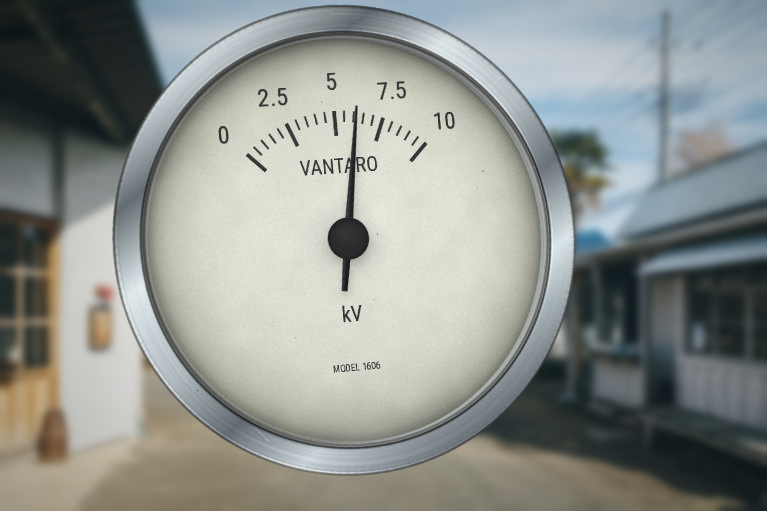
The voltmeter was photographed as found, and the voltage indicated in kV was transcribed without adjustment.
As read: 6 kV
